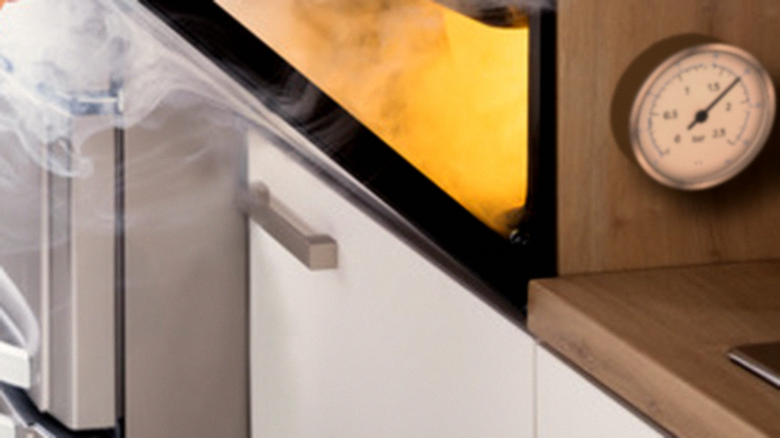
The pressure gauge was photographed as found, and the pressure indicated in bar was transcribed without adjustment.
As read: 1.7 bar
